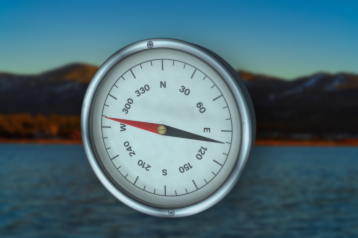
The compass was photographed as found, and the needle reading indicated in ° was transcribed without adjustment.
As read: 280 °
